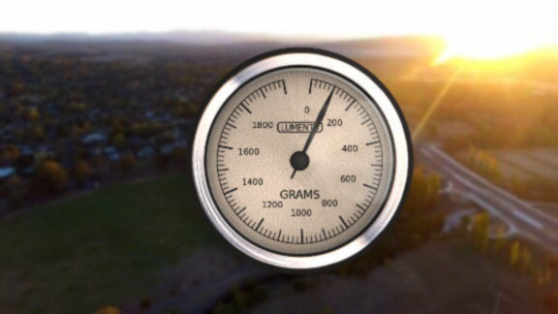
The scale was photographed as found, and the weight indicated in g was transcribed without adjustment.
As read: 100 g
